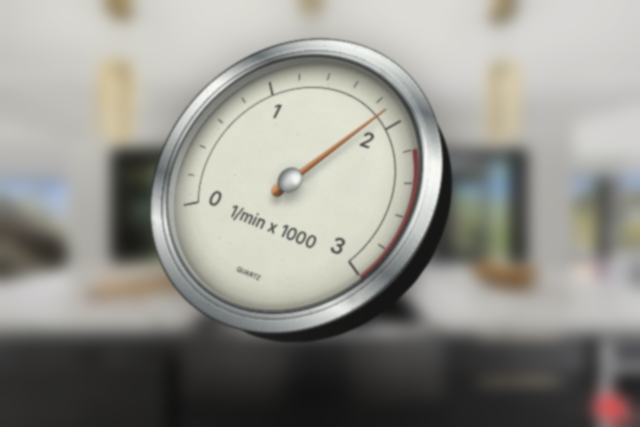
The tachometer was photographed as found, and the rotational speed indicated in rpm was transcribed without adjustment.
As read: 1900 rpm
